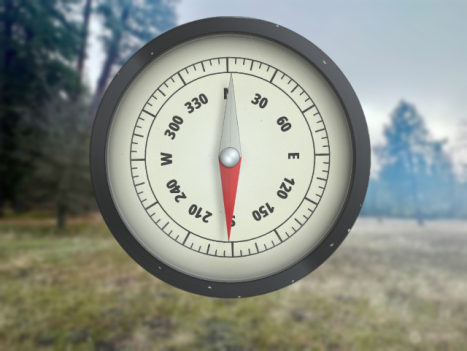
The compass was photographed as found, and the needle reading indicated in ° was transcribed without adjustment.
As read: 182.5 °
